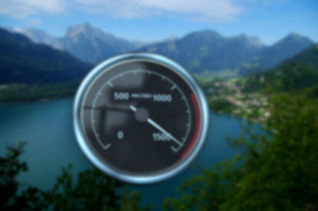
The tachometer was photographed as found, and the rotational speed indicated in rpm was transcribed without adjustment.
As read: 1450 rpm
